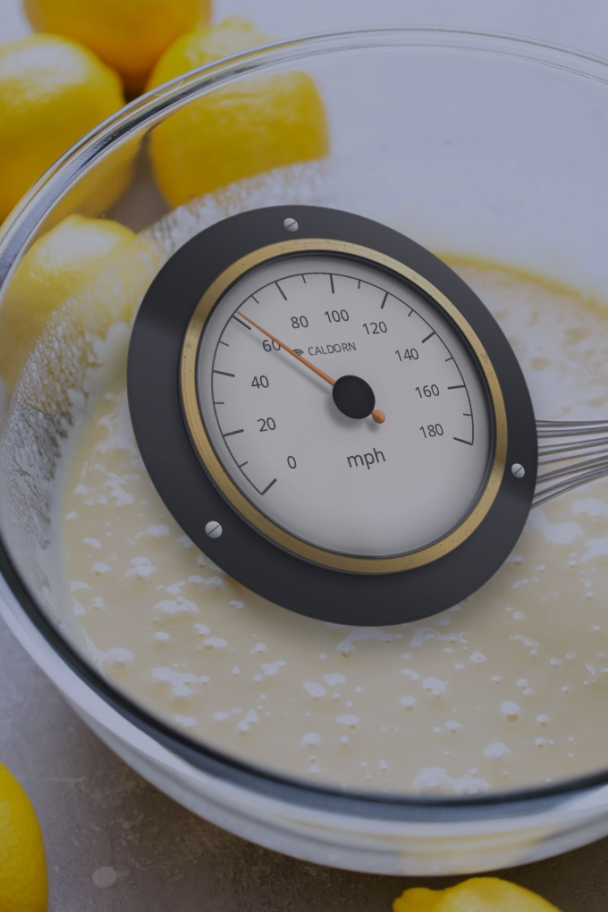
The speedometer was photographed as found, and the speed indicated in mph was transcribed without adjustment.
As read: 60 mph
